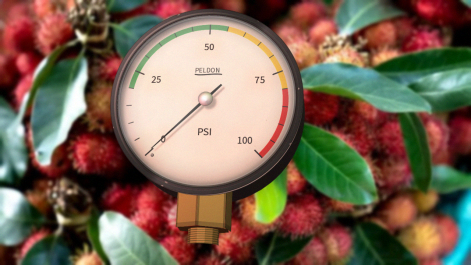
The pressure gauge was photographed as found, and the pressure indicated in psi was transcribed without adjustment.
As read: 0 psi
